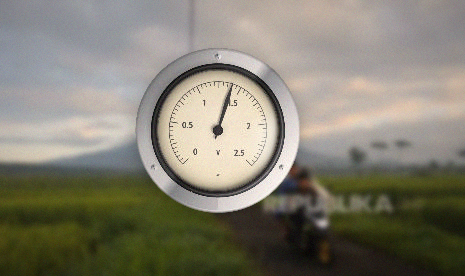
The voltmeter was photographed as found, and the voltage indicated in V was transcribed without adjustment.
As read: 1.4 V
